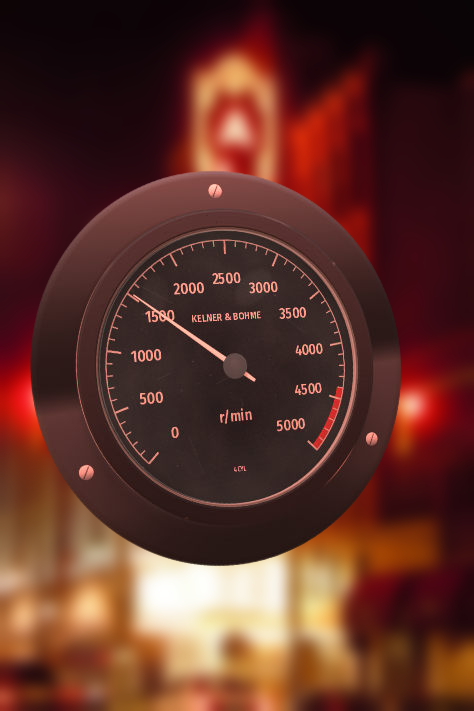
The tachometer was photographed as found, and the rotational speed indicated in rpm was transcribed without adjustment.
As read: 1500 rpm
